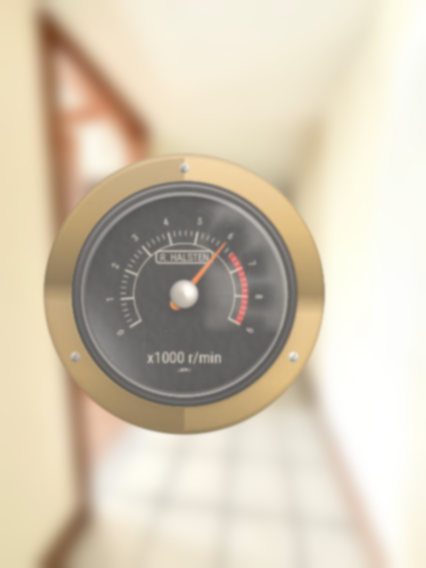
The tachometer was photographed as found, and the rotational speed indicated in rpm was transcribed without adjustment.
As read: 6000 rpm
